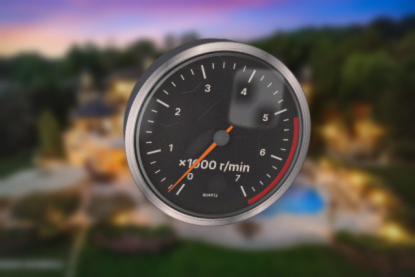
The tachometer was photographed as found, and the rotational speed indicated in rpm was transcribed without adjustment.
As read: 200 rpm
